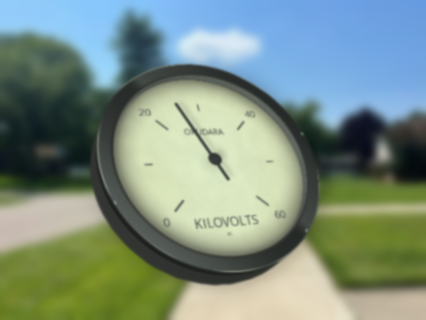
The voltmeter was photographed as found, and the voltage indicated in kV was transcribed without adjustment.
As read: 25 kV
